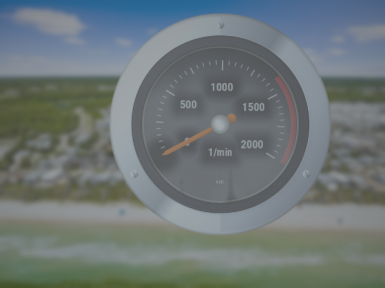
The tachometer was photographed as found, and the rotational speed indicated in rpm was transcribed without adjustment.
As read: 0 rpm
